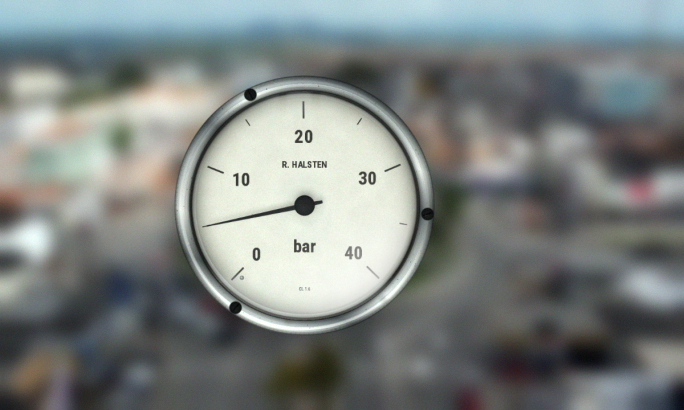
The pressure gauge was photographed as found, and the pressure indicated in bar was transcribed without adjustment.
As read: 5 bar
